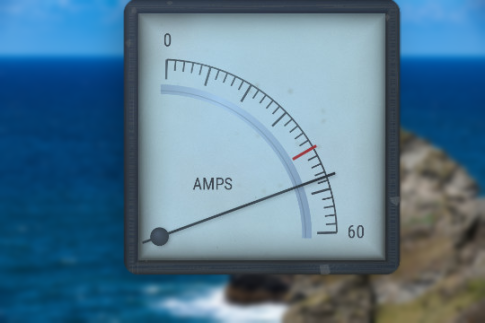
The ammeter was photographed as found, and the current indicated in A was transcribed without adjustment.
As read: 47 A
